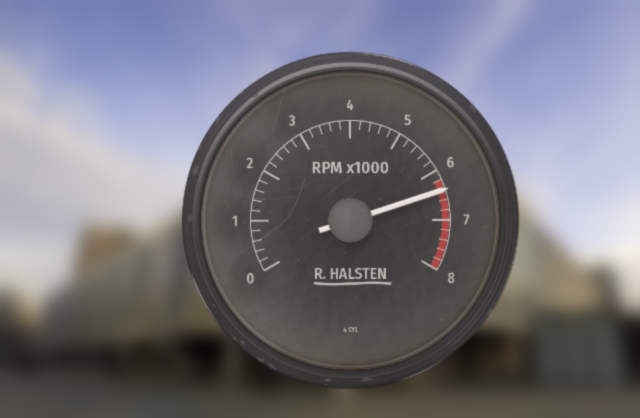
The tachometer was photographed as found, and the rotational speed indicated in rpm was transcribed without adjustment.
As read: 6400 rpm
